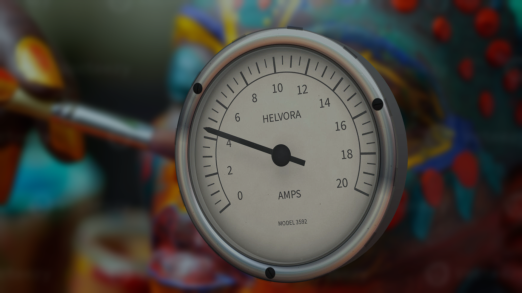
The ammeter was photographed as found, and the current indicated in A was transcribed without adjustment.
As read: 4.5 A
